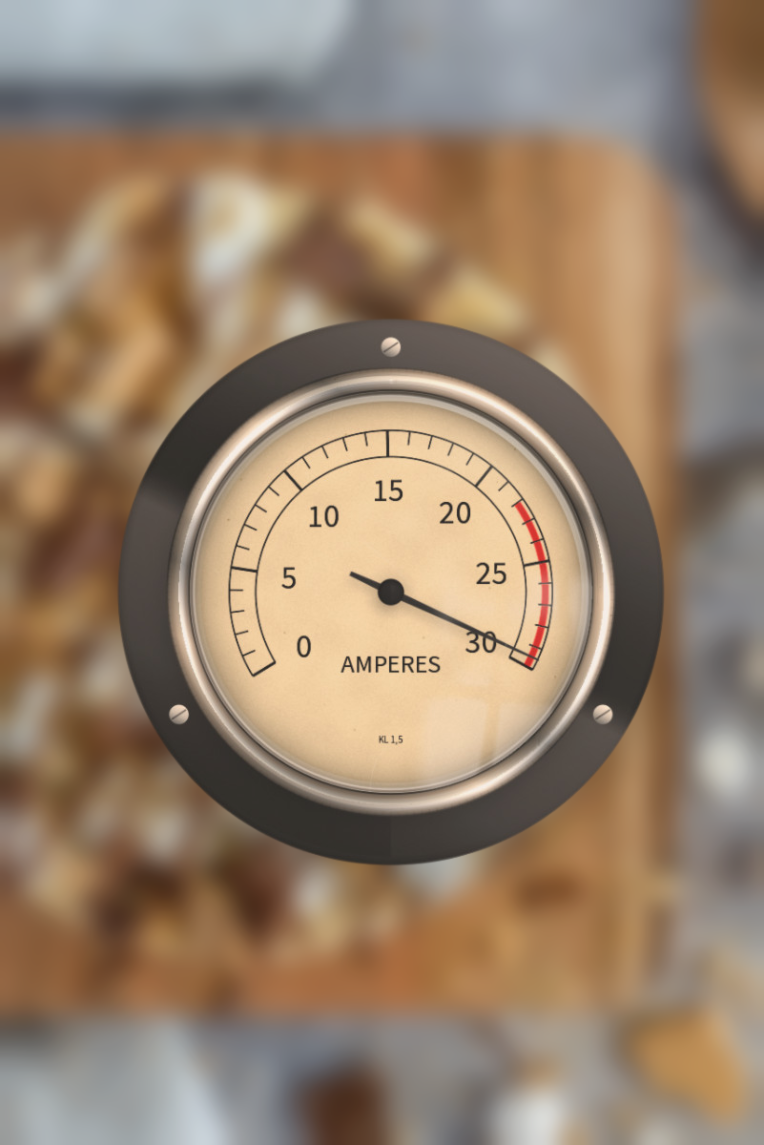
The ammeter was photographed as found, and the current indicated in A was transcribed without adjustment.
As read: 29.5 A
